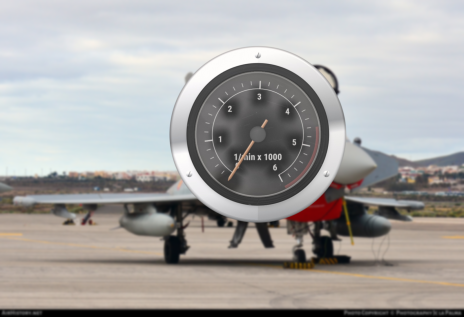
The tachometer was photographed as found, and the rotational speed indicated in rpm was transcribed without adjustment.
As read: 0 rpm
